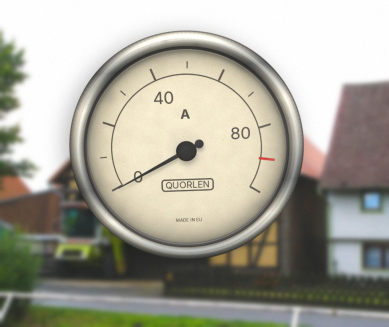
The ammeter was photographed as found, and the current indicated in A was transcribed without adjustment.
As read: 0 A
